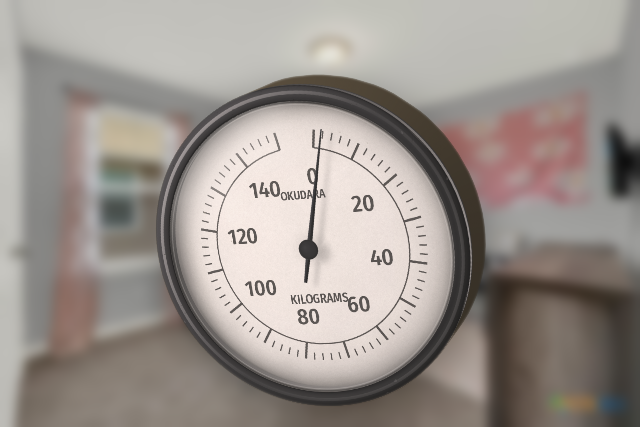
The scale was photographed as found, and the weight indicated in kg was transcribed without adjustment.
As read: 2 kg
